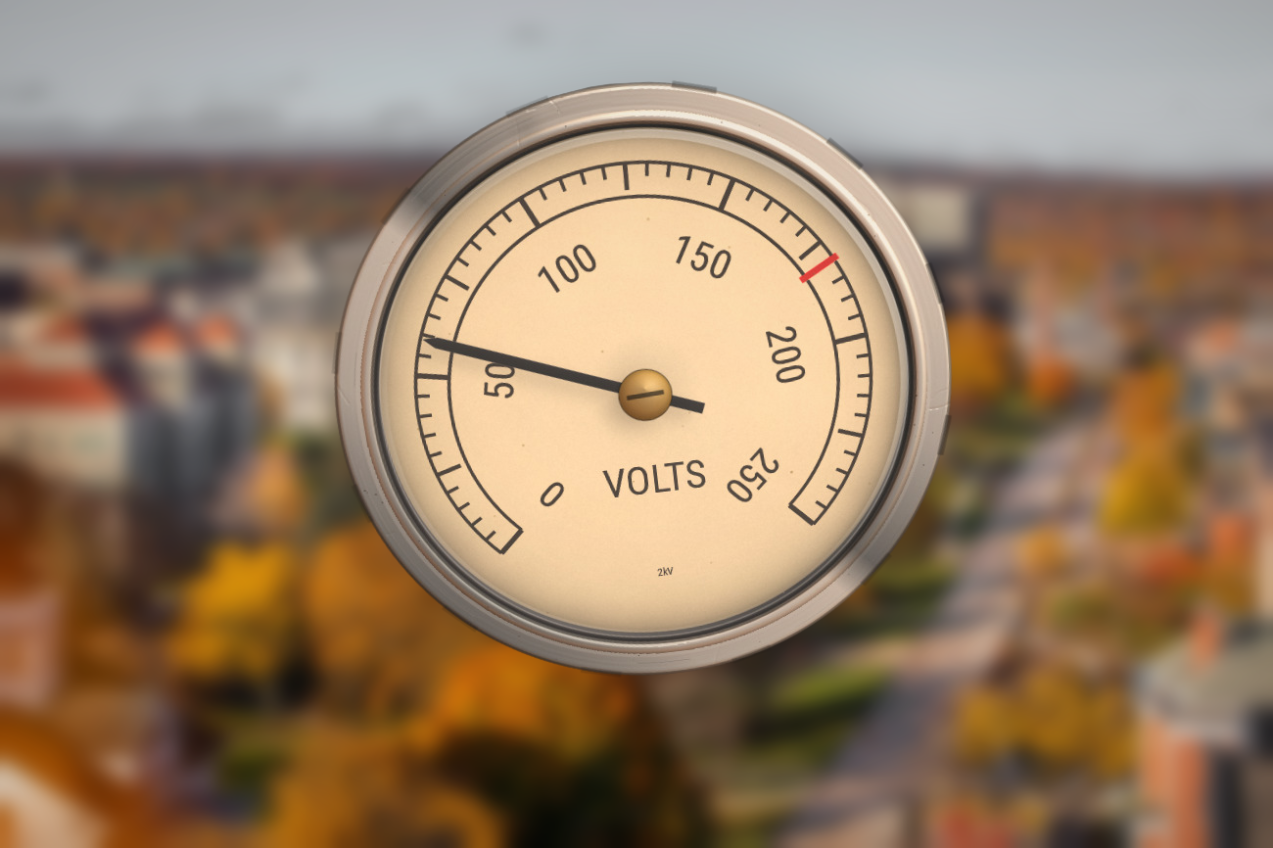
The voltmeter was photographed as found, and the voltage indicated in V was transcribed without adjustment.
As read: 60 V
